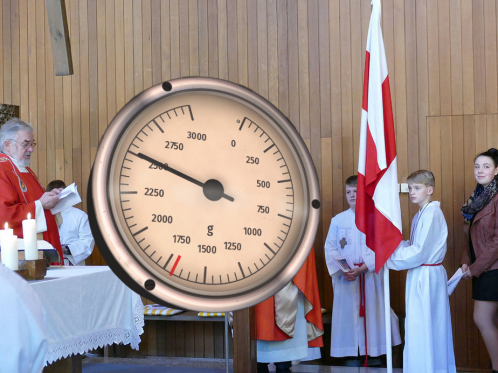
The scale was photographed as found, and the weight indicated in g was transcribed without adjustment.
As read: 2500 g
